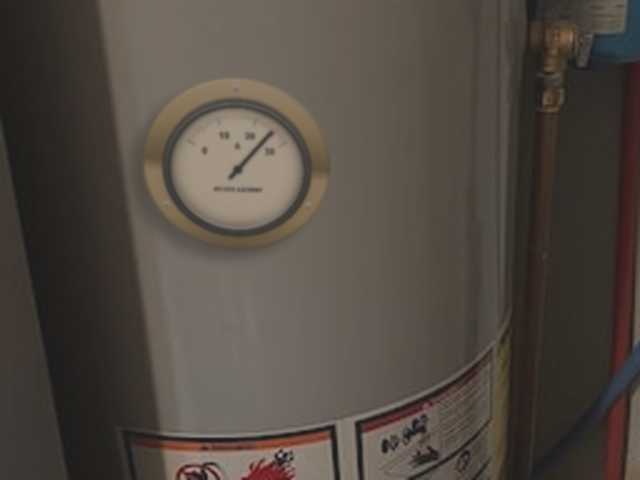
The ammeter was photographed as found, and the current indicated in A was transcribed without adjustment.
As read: 25 A
